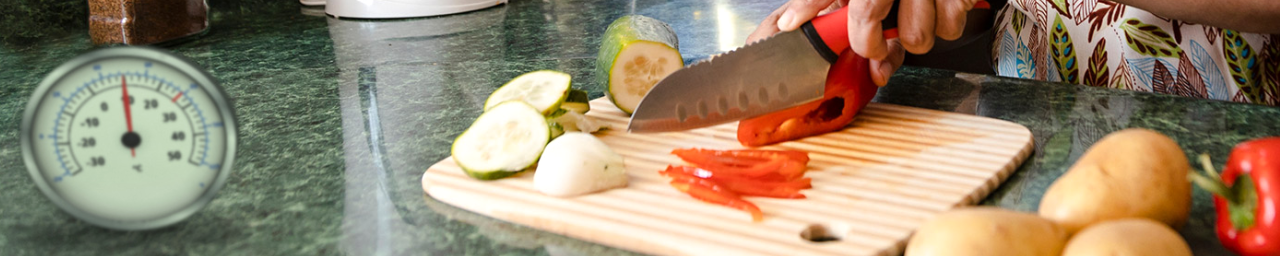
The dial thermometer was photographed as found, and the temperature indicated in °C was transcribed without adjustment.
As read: 10 °C
